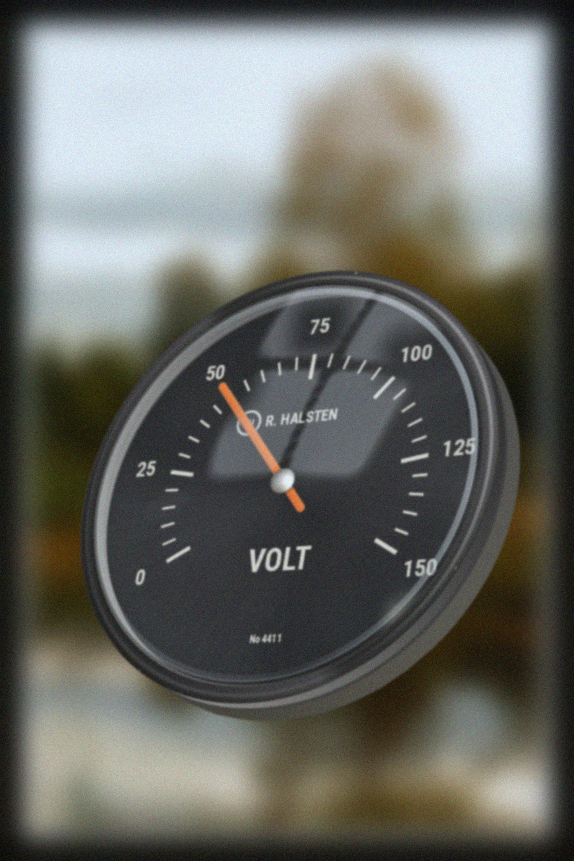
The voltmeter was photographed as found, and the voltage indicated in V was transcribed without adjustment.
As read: 50 V
